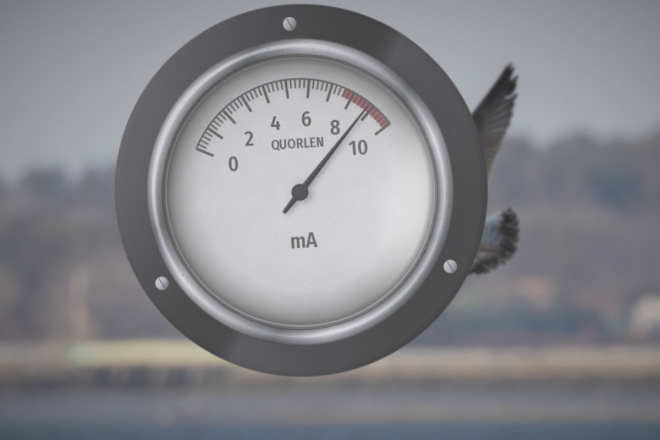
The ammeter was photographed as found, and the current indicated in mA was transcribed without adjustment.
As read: 8.8 mA
